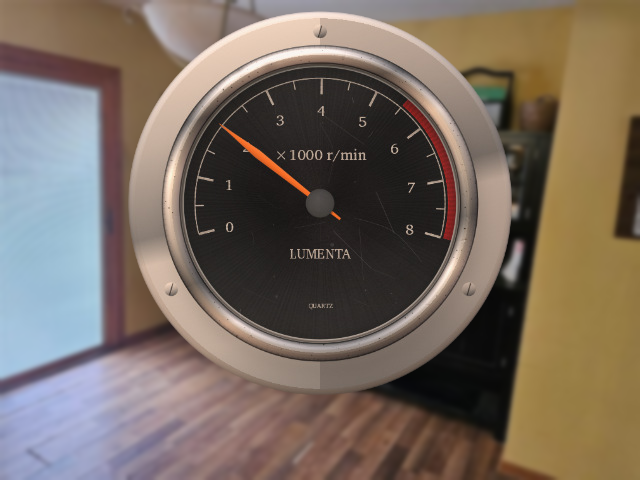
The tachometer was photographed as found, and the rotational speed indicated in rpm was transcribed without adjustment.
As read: 2000 rpm
